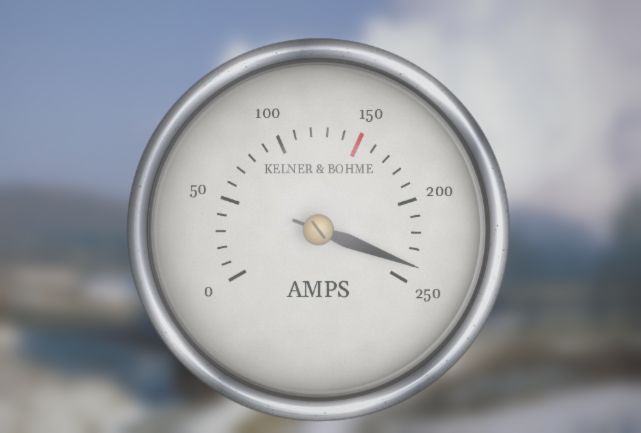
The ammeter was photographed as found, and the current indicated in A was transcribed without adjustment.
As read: 240 A
